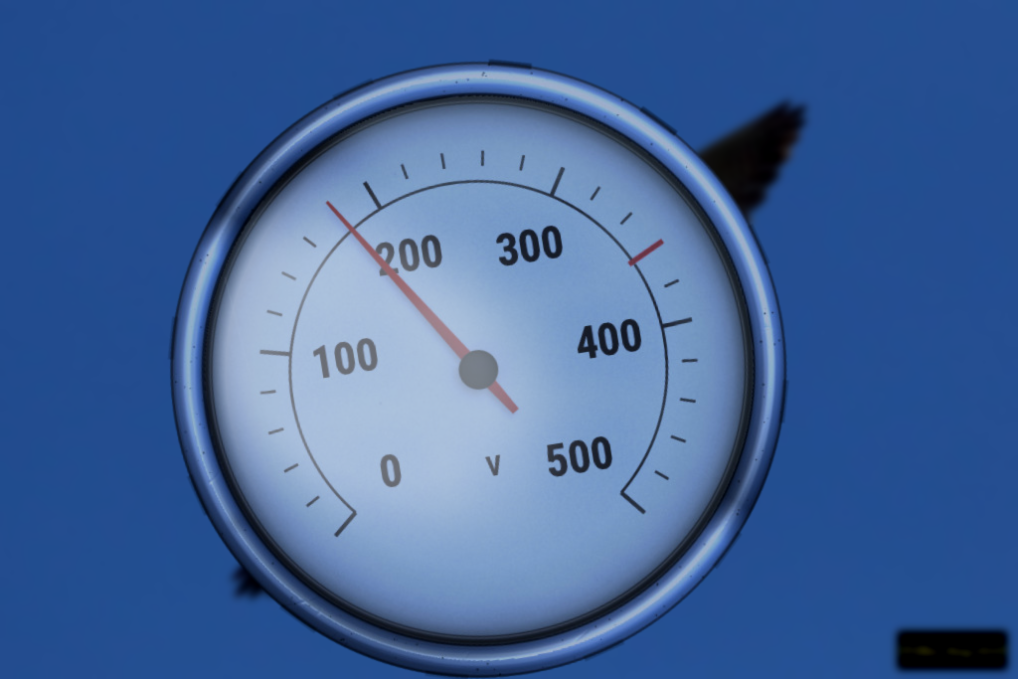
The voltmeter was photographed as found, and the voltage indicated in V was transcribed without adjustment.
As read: 180 V
